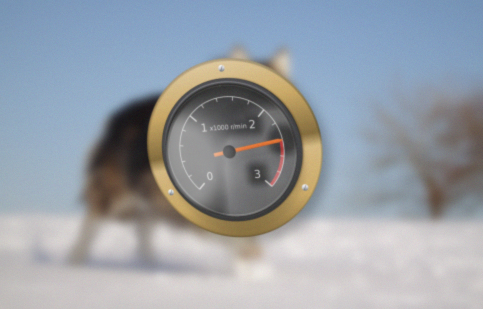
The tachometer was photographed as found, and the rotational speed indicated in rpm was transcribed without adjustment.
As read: 2400 rpm
